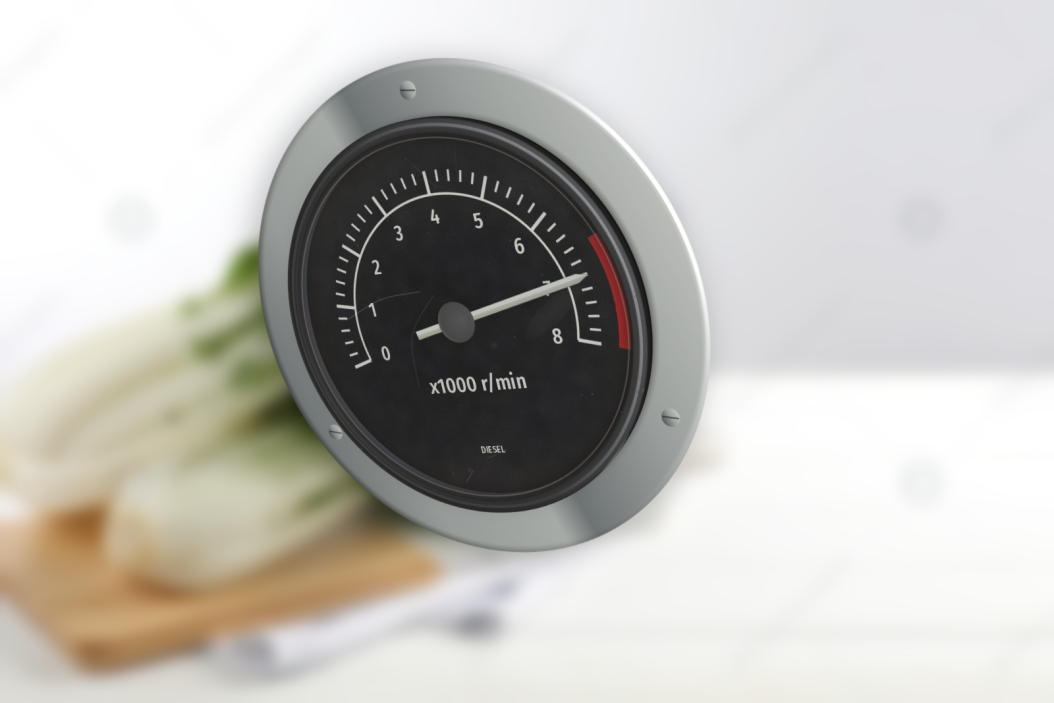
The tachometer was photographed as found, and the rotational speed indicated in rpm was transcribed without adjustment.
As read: 7000 rpm
